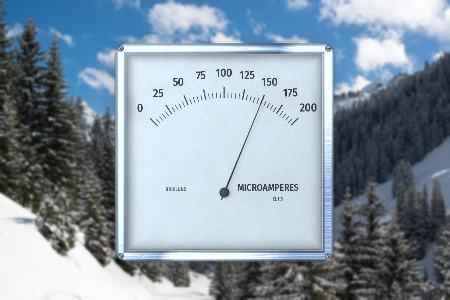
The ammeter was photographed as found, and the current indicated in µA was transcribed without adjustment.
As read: 150 µA
